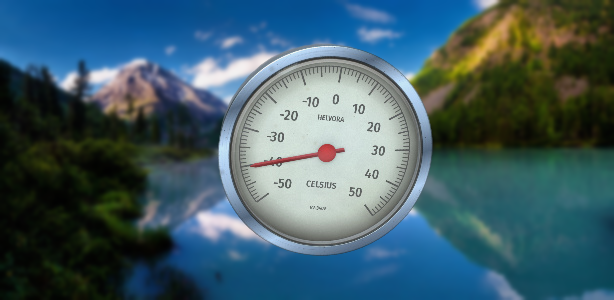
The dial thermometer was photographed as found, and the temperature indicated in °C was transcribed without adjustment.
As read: -40 °C
